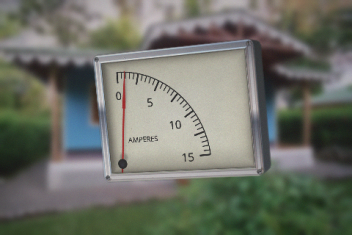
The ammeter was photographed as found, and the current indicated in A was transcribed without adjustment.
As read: 1 A
